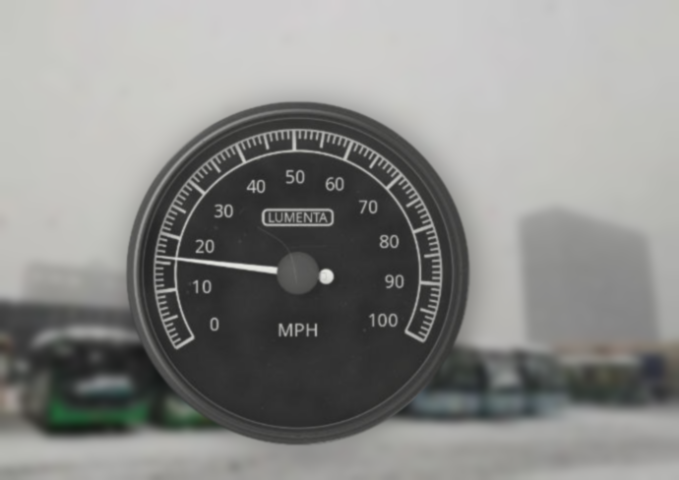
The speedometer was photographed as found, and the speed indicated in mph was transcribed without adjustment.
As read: 16 mph
